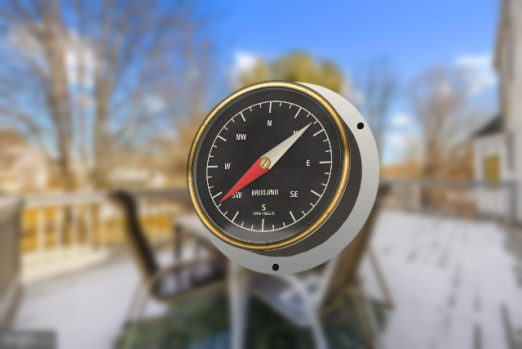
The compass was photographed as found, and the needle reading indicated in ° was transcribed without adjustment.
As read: 230 °
